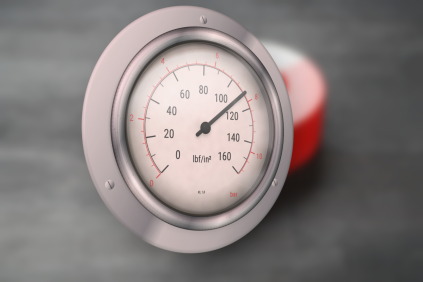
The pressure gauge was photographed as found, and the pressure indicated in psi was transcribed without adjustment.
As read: 110 psi
